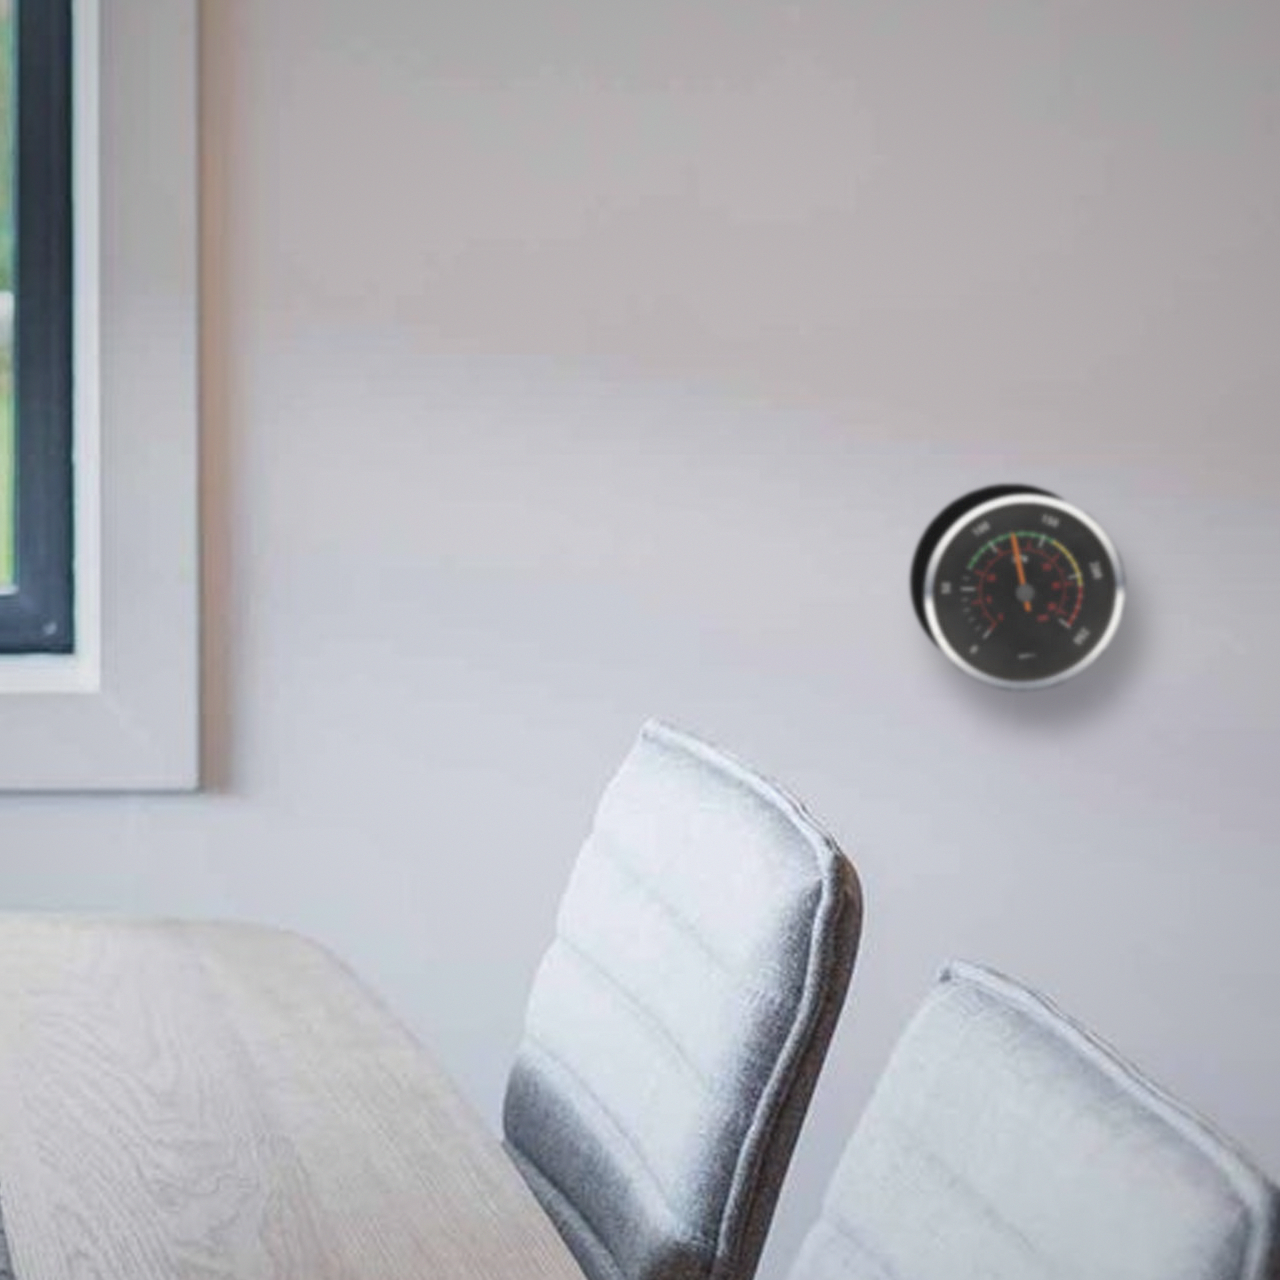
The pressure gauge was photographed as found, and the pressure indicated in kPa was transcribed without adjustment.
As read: 120 kPa
